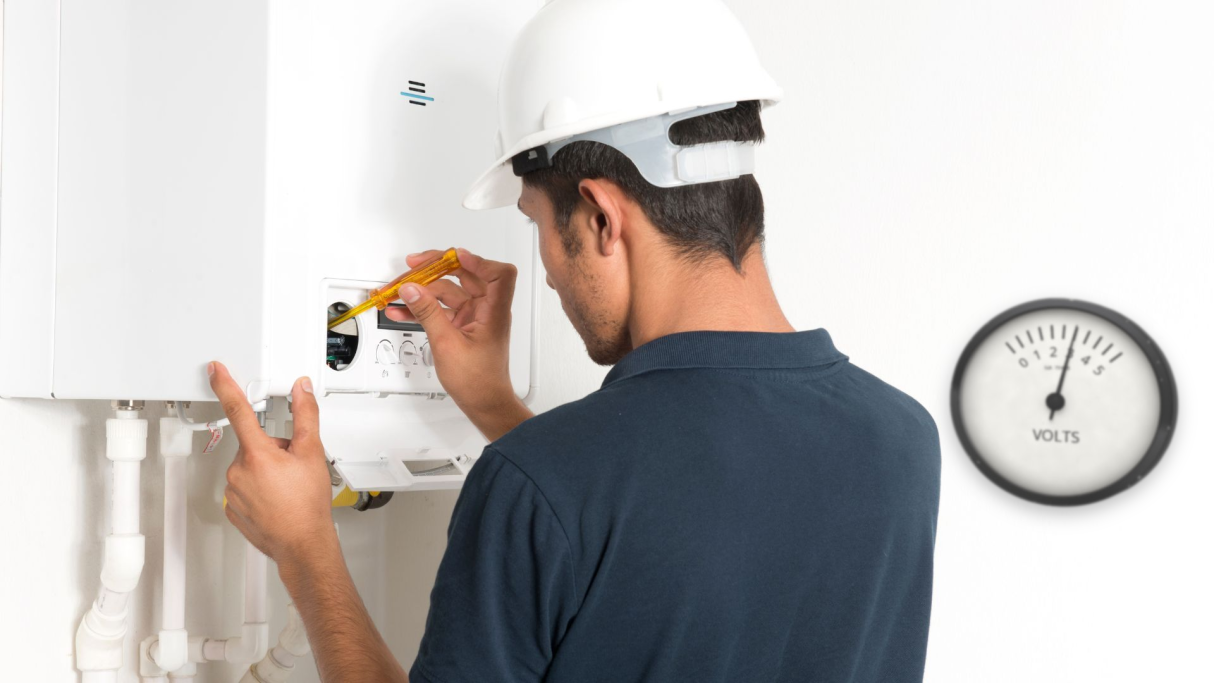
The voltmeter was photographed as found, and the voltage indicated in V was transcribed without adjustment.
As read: 3 V
